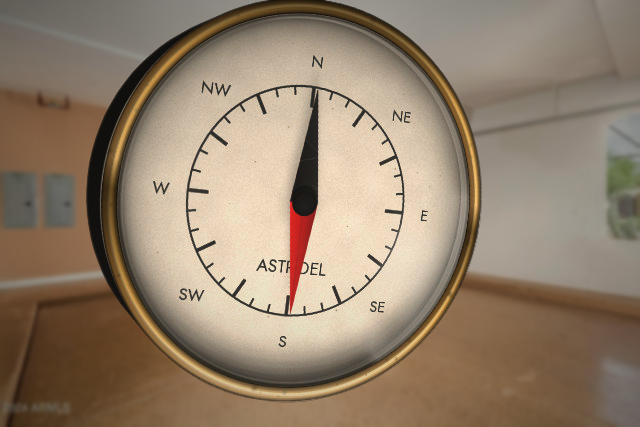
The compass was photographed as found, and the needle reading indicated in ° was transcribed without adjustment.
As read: 180 °
